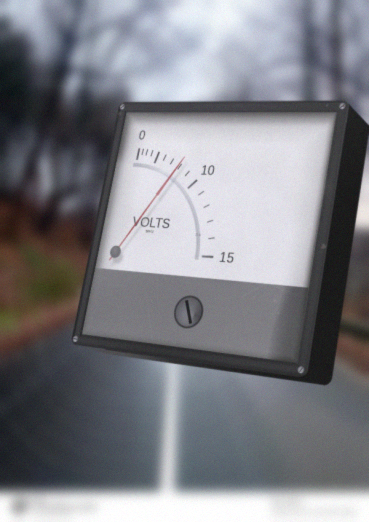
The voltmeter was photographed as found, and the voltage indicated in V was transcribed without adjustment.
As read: 8 V
